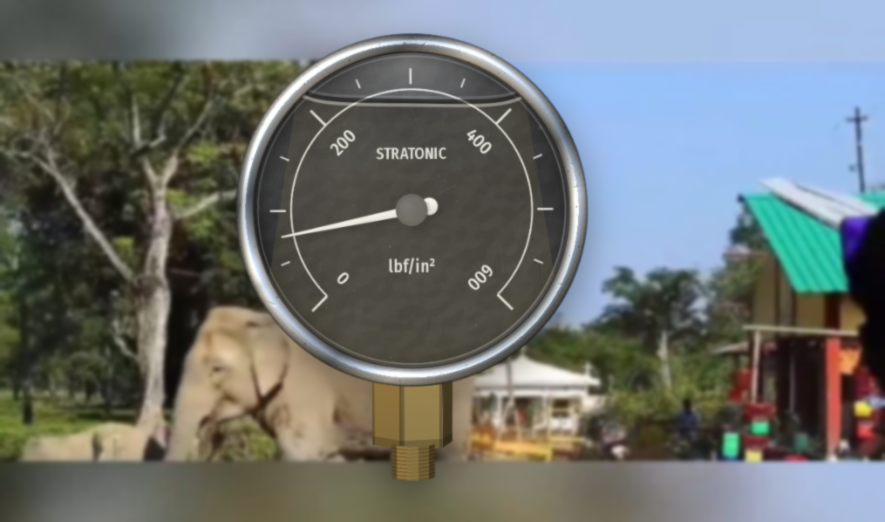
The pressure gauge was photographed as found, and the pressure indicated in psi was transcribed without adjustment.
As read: 75 psi
